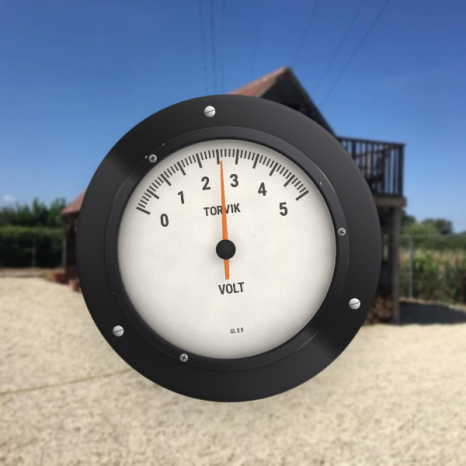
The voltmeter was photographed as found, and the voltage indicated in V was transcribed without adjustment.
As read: 2.6 V
